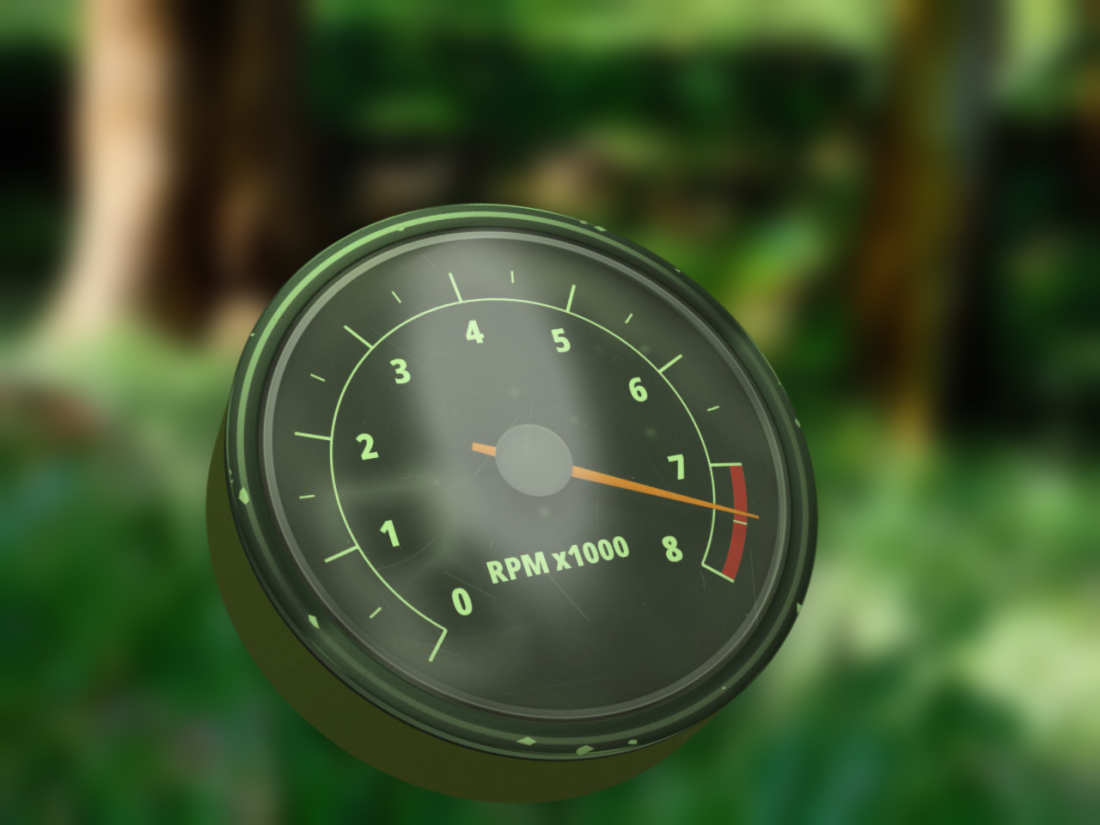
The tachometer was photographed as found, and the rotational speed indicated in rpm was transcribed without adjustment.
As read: 7500 rpm
